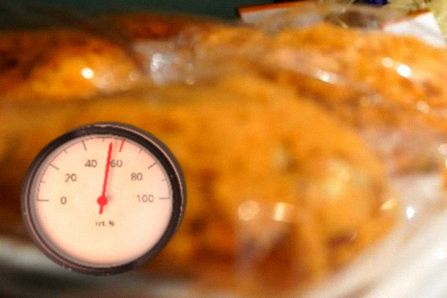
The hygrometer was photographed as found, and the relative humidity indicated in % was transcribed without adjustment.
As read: 55 %
